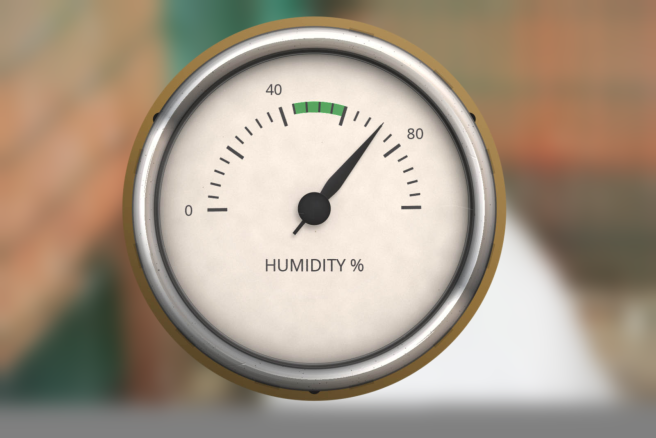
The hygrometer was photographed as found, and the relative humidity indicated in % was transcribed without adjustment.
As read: 72 %
